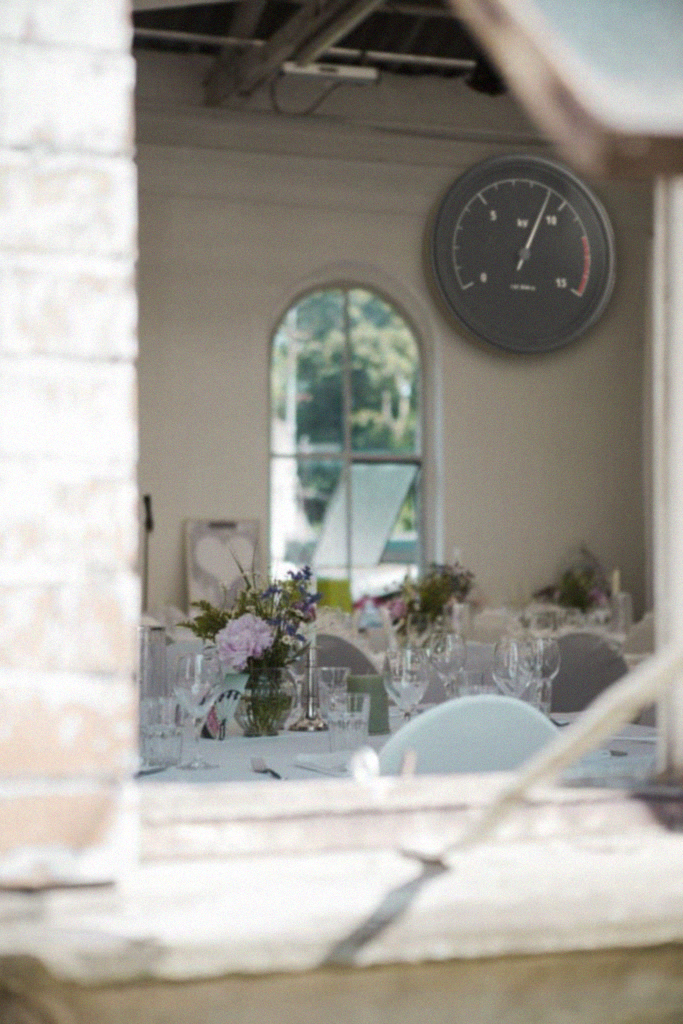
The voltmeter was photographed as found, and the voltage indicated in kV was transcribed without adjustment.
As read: 9 kV
